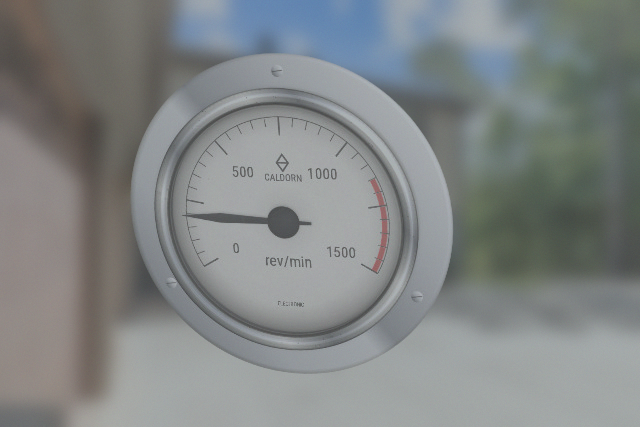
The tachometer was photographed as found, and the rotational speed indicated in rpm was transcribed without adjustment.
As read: 200 rpm
